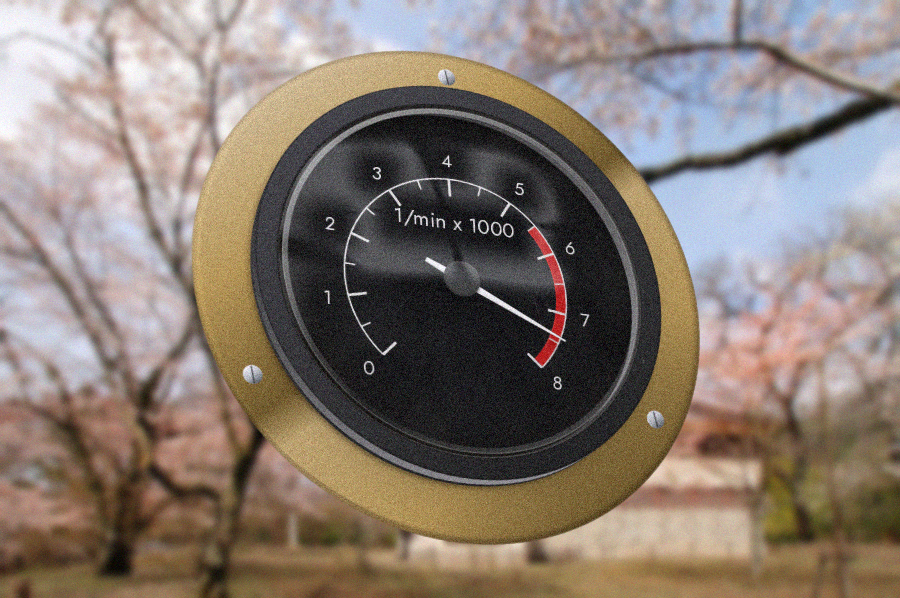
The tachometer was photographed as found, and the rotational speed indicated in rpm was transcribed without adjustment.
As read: 7500 rpm
